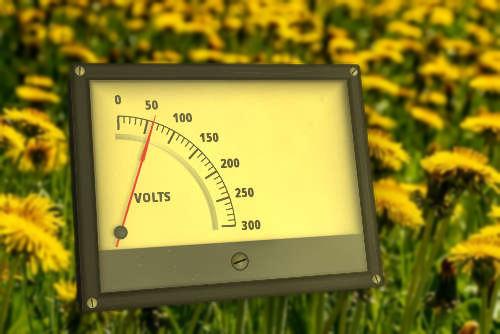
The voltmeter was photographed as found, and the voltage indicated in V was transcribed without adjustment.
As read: 60 V
